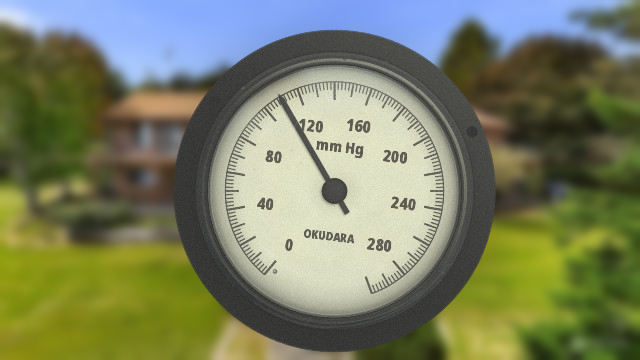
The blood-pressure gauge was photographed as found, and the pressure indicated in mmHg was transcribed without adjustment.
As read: 110 mmHg
